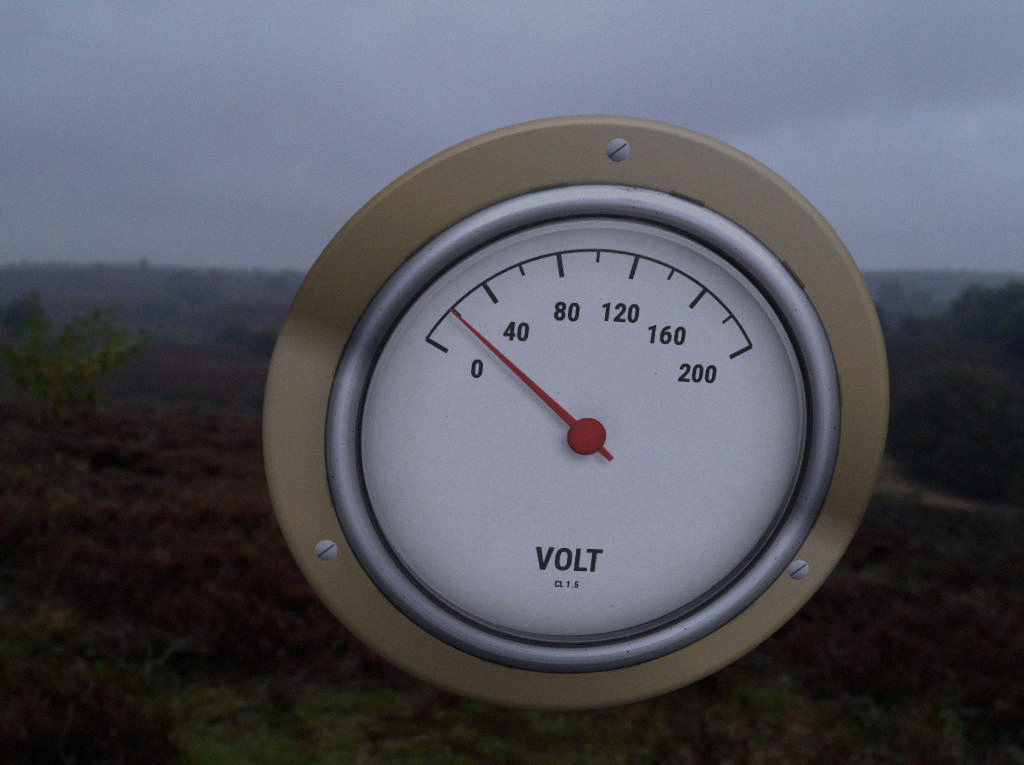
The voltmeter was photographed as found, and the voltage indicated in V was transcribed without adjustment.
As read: 20 V
